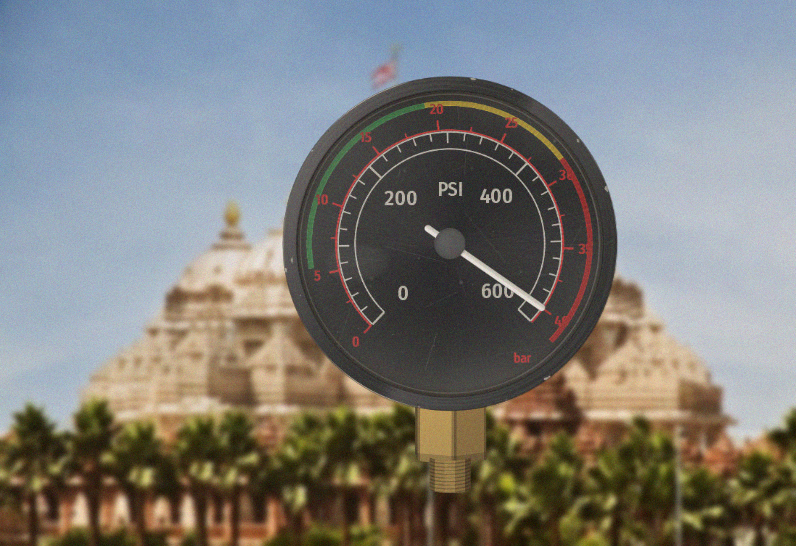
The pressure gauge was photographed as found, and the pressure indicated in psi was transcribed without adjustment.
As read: 580 psi
